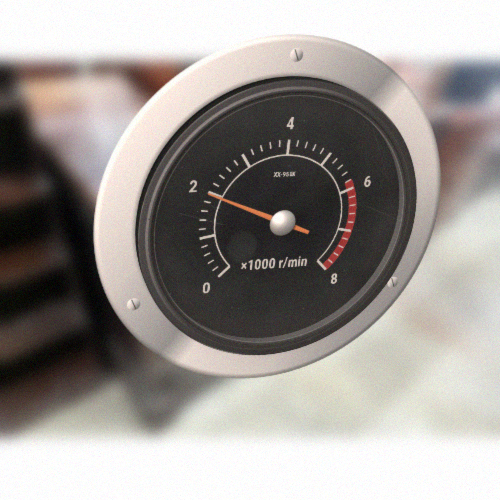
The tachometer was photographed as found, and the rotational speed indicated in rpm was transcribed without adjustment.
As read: 2000 rpm
